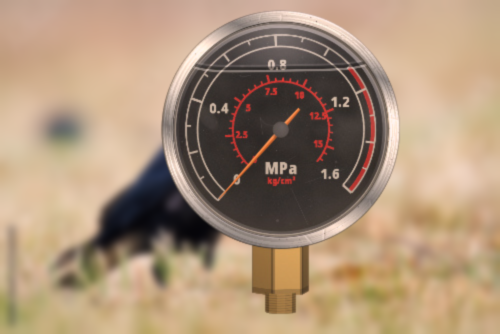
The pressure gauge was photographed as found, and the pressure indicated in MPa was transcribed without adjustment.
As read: 0 MPa
